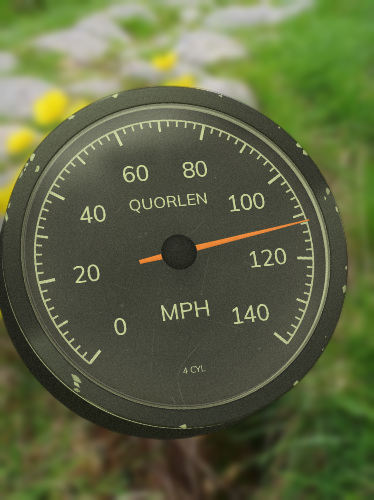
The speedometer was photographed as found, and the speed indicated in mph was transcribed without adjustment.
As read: 112 mph
